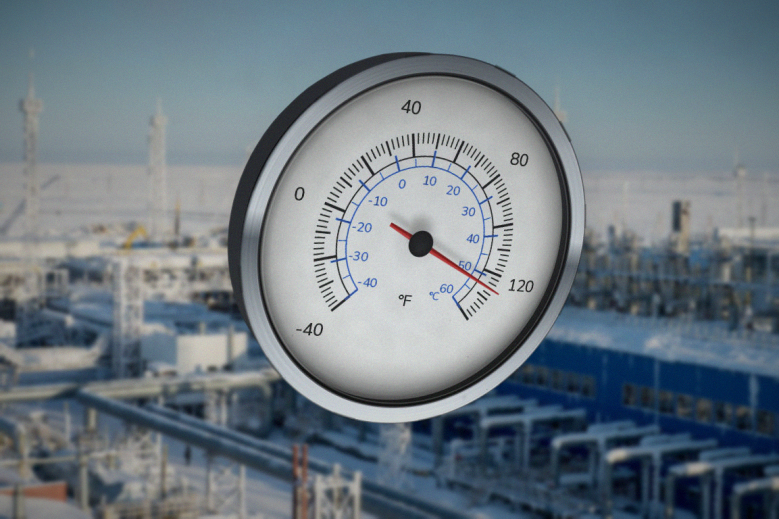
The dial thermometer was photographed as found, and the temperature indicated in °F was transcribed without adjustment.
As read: 126 °F
